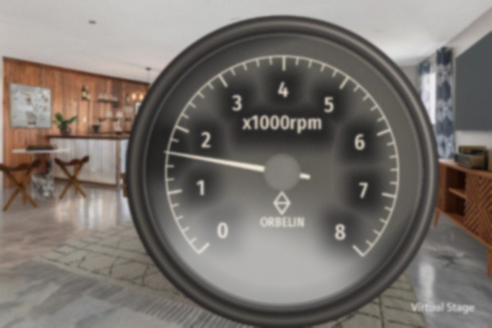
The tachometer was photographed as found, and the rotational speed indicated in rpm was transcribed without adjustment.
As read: 1600 rpm
